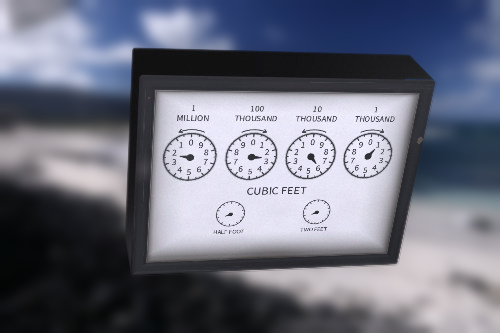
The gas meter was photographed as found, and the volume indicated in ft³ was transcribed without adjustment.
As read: 226100 ft³
